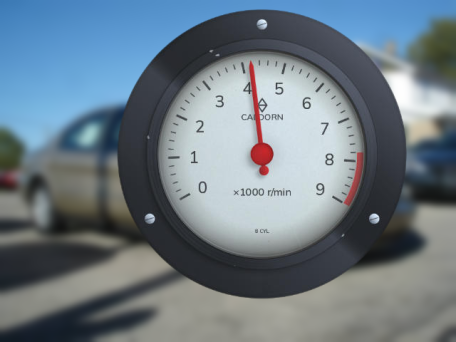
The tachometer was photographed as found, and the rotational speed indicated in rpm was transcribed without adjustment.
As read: 4200 rpm
